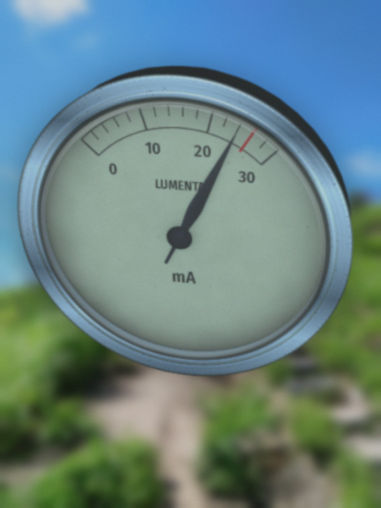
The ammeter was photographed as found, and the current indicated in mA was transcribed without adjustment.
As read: 24 mA
